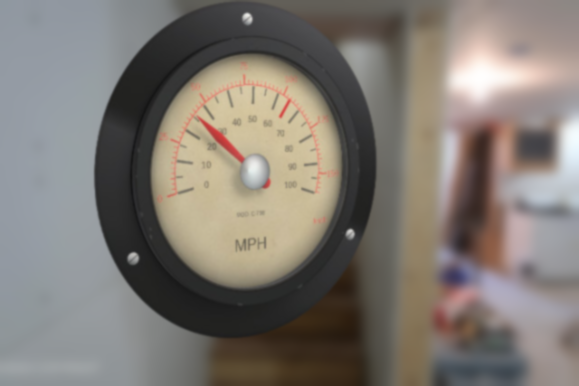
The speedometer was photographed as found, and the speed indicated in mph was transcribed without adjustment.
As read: 25 mph
